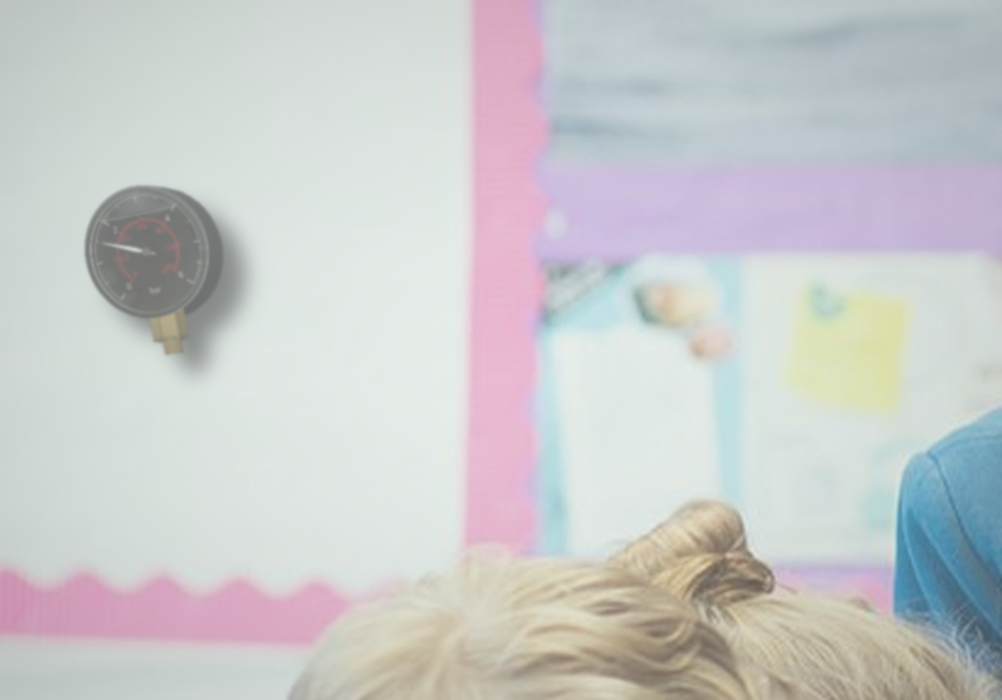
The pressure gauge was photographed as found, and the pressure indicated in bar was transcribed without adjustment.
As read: 1.5 bar
